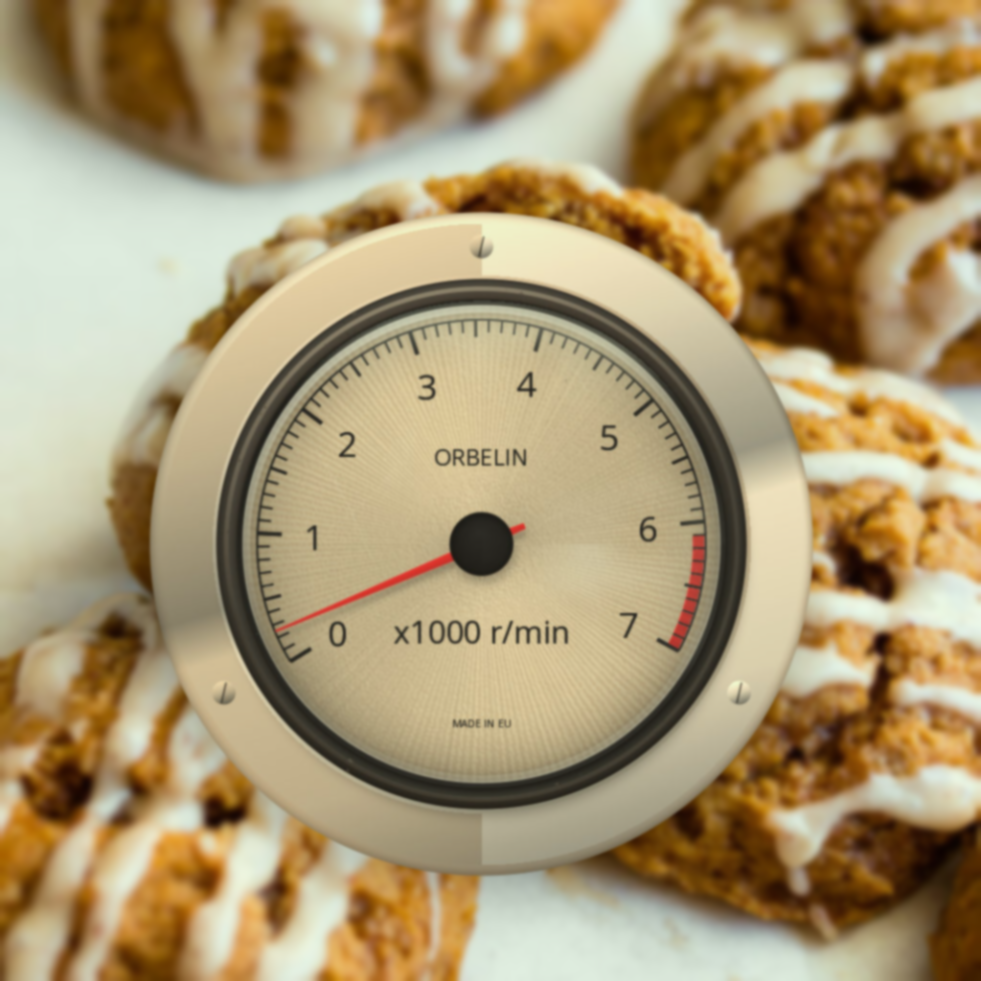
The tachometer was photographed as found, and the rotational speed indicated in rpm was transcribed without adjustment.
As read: 250 rpm
